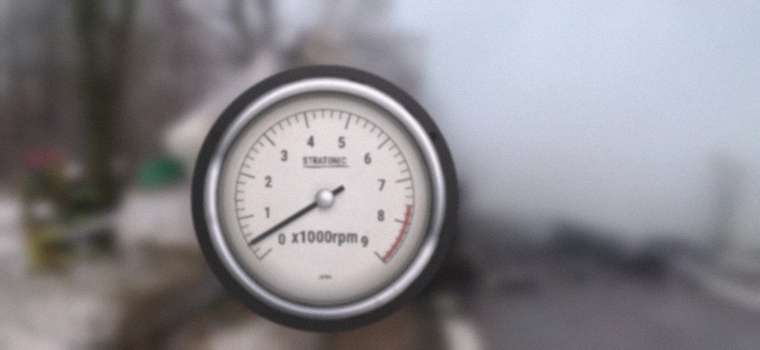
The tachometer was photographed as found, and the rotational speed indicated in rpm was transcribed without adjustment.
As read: 400 rpm
